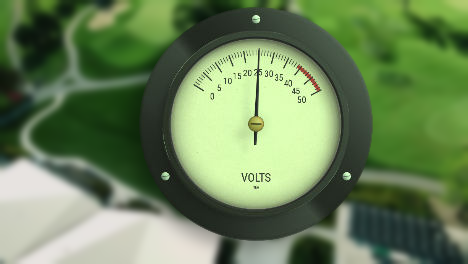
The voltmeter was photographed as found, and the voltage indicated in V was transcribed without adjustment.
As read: 25 V
